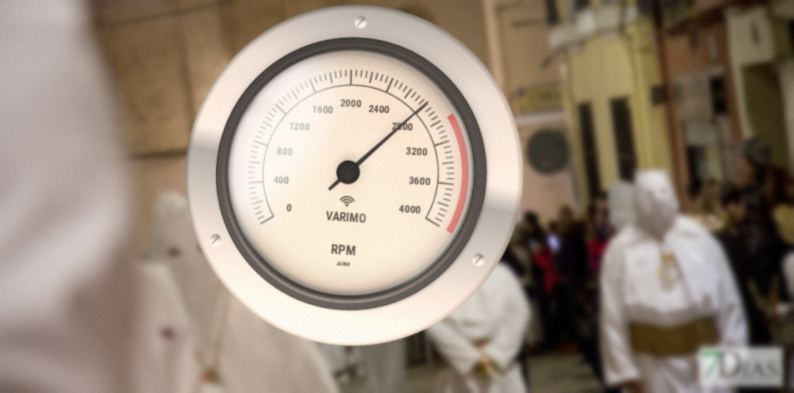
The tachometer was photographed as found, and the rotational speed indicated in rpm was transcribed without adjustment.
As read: 2800 rpm
